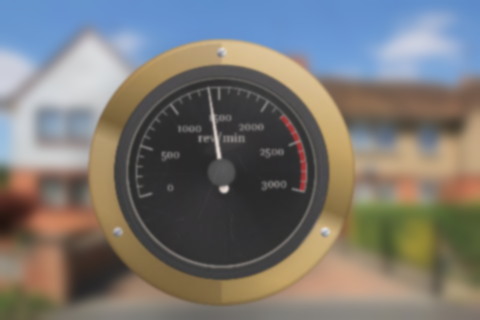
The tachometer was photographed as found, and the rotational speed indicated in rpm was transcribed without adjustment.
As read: 1400 rpm
